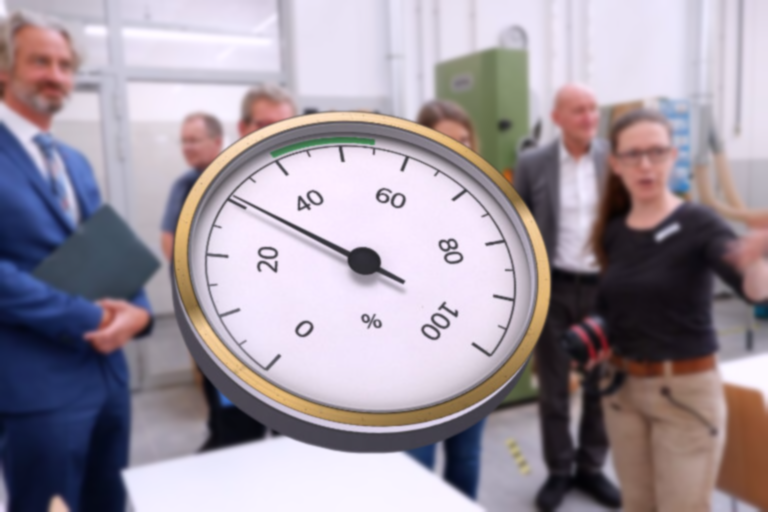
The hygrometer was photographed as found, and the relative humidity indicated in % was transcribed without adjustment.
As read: 30 %
